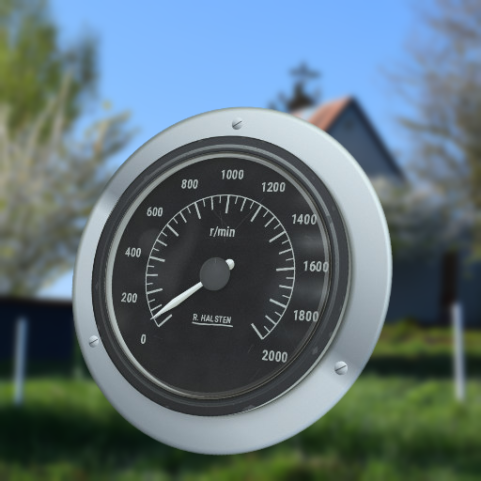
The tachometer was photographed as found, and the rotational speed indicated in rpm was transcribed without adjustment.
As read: 50 rpm
